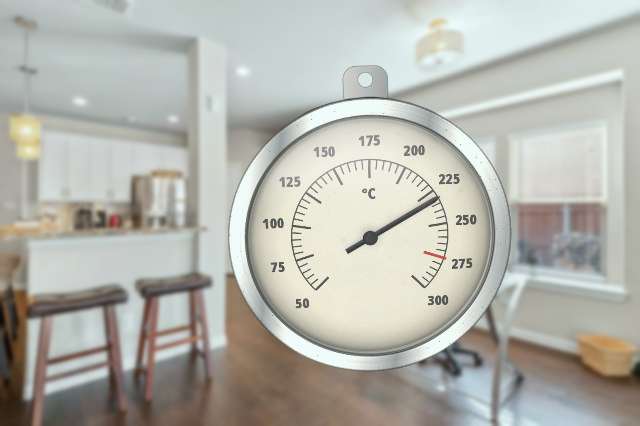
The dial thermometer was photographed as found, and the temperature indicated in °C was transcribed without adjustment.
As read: 230 °C
